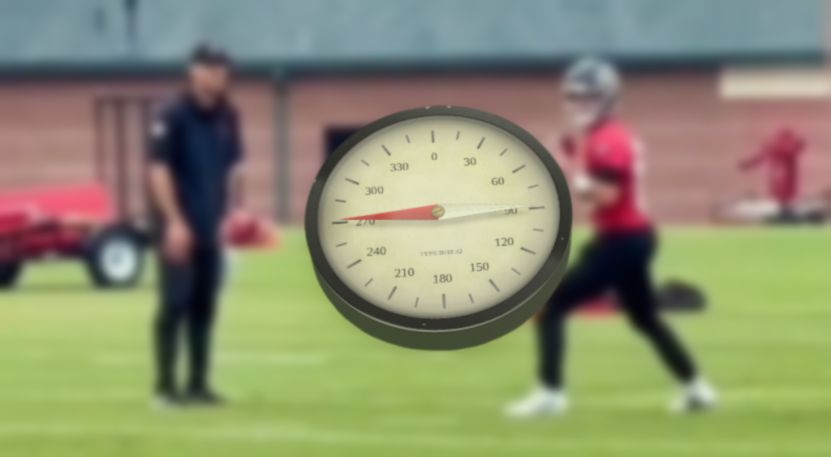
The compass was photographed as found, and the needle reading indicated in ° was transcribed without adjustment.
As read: 270 °
